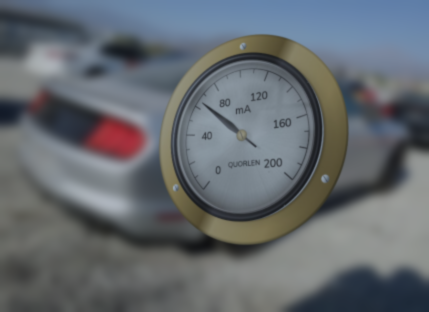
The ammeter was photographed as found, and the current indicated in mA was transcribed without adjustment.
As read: 65 mA
